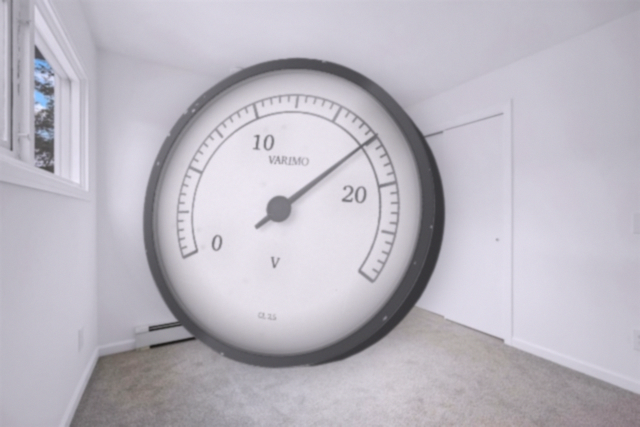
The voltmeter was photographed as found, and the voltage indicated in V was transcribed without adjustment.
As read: 17.5 V
